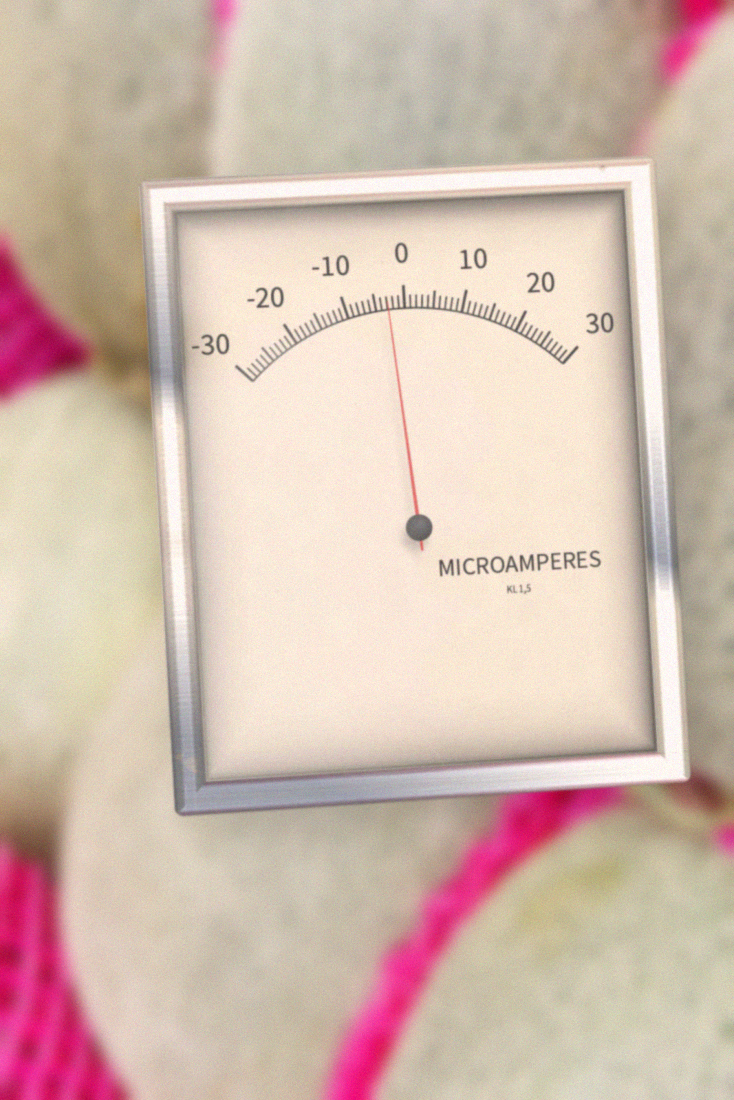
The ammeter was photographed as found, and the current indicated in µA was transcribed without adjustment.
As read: -3 µA
